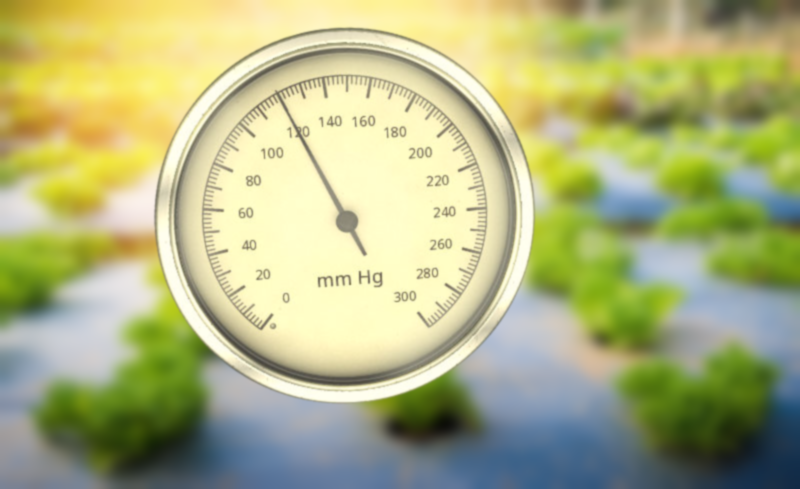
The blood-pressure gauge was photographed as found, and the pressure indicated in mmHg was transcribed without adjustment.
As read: 120 mmHg
